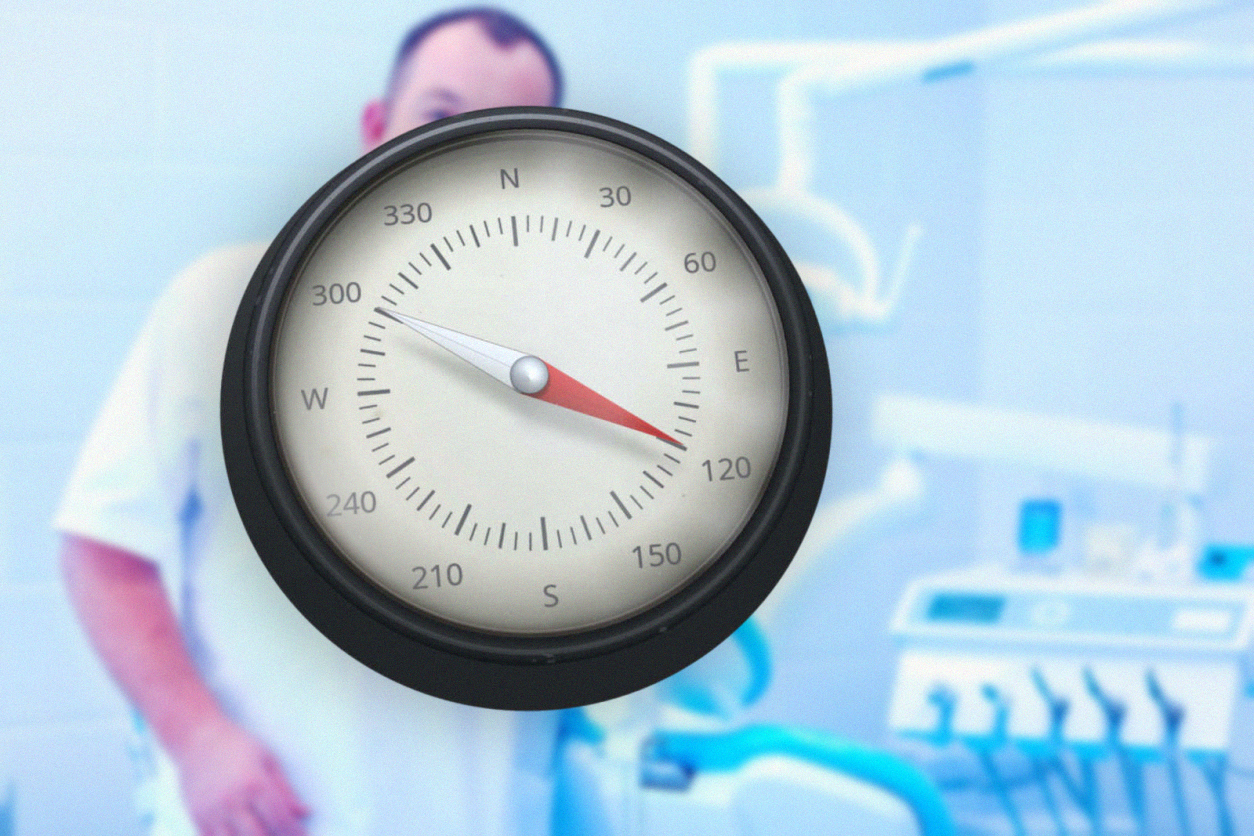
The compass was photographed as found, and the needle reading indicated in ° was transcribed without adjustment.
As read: 120 °
